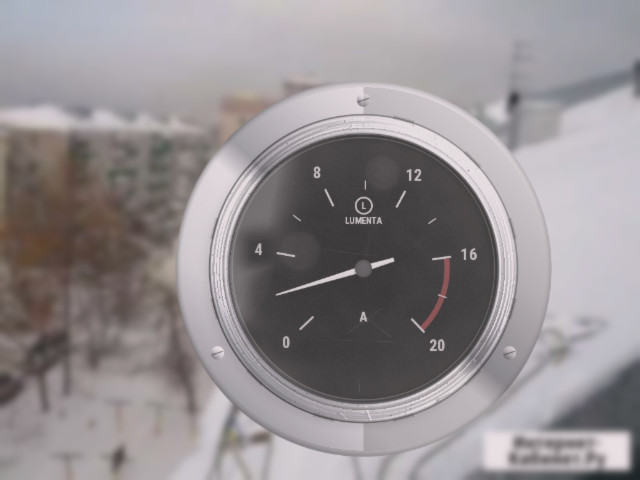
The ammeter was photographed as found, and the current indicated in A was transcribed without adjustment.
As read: 2 A
